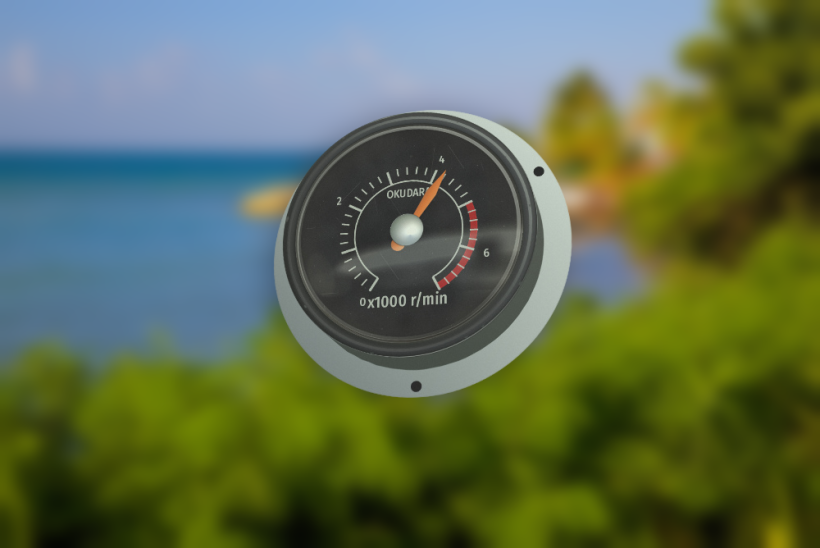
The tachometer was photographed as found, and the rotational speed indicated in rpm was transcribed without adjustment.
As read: 4200 rpm
